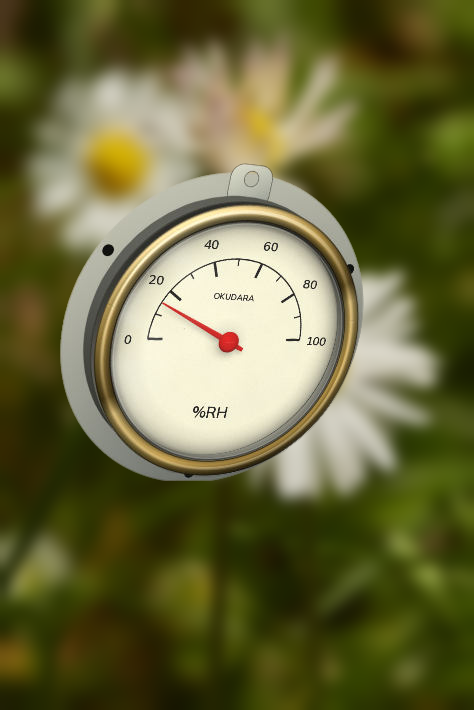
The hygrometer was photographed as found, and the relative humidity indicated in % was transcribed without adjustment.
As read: 15 %
